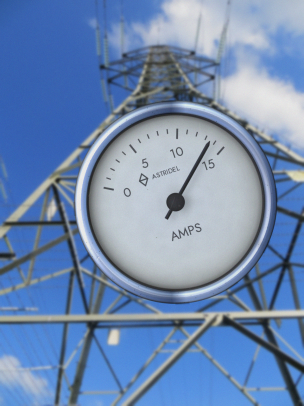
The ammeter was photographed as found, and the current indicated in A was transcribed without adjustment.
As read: 13.5 A
